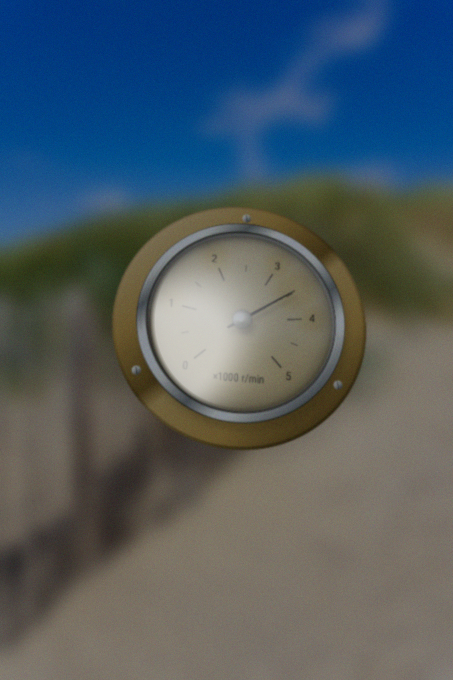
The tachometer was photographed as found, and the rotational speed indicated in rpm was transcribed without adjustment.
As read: 3500 rpm
